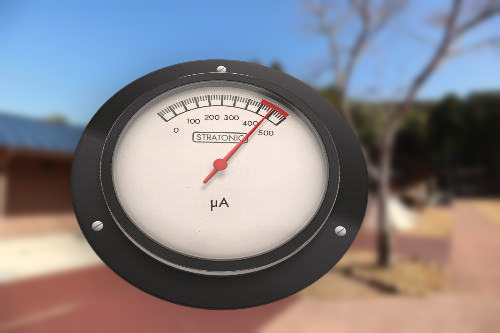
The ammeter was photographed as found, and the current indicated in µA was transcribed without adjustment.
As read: 450 µA
